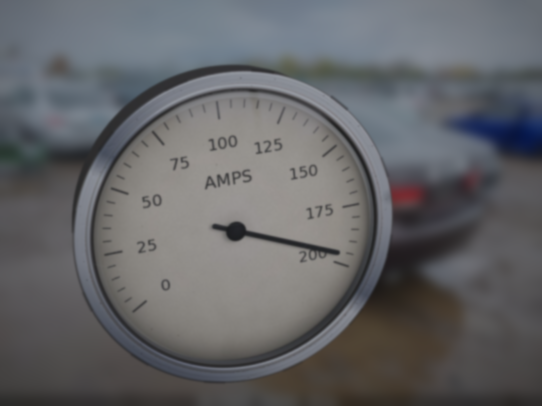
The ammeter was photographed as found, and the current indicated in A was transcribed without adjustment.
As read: 195 A
